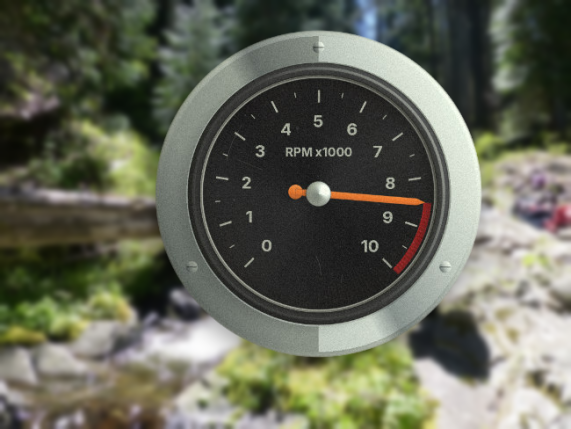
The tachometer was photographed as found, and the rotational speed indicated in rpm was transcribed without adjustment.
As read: 8500 rpm
